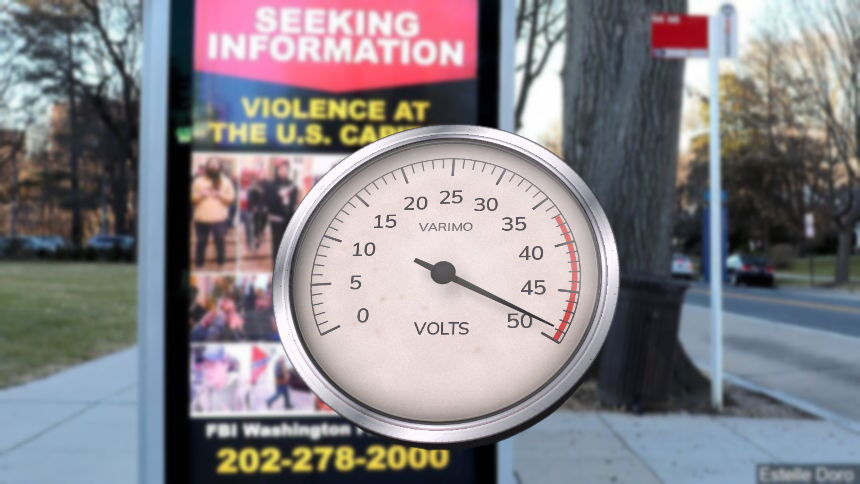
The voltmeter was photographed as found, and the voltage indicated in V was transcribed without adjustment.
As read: 49 V
